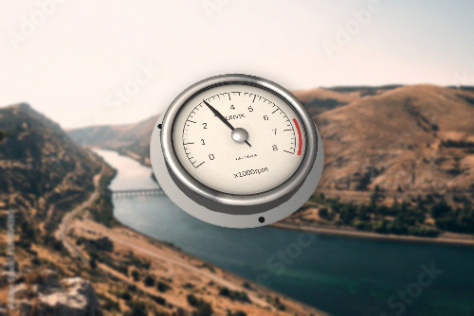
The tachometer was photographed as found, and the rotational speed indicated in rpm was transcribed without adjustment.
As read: 3000 rpm
